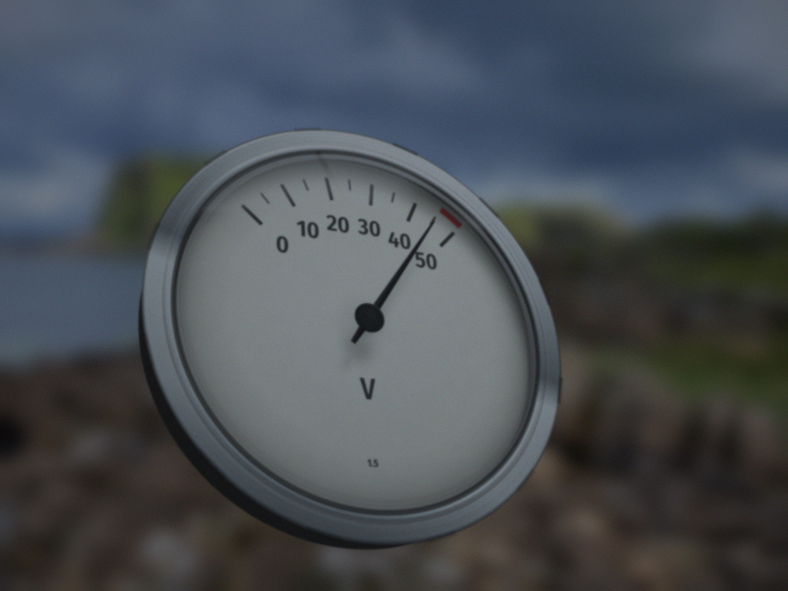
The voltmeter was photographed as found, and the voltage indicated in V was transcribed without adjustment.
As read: 45 V
